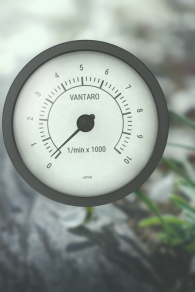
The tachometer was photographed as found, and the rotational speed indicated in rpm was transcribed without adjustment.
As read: 200 rpm
